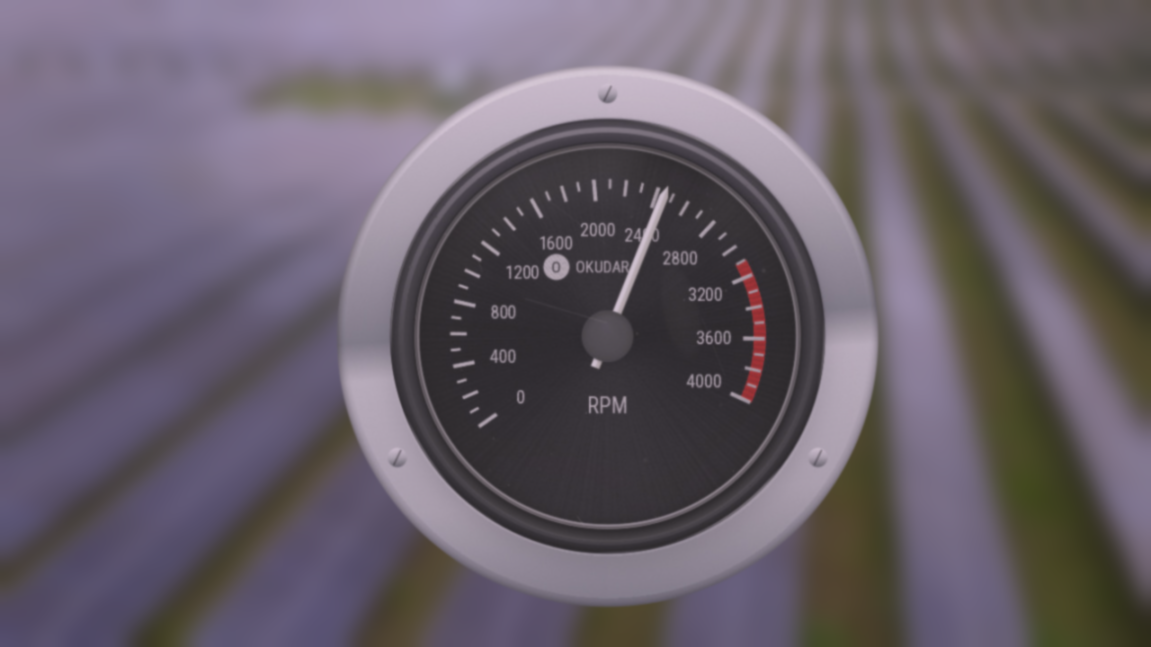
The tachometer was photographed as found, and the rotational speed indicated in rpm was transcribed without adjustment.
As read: 2450 rpm
